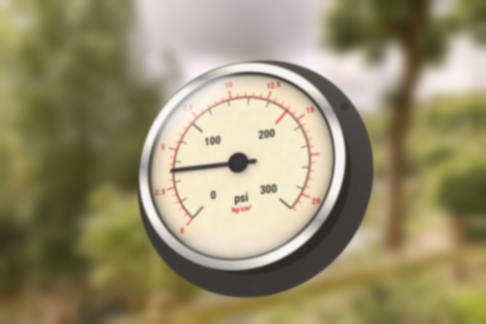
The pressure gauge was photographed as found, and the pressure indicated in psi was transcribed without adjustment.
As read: 50 psi
